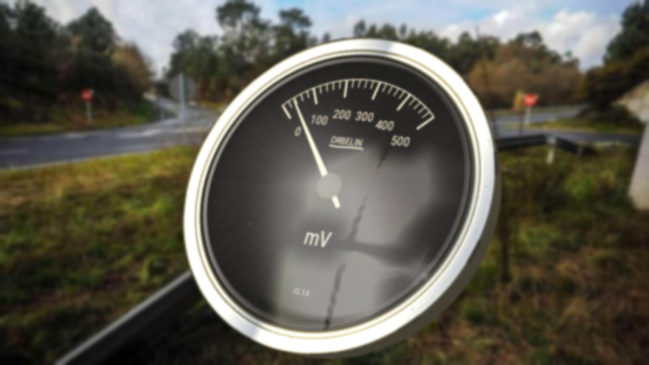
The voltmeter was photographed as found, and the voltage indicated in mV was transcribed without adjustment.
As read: 40 mV
